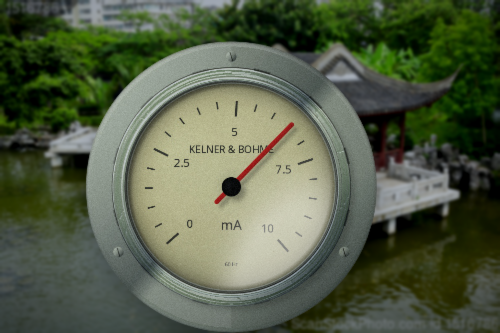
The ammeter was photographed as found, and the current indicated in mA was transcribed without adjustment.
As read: 6.5 mA
